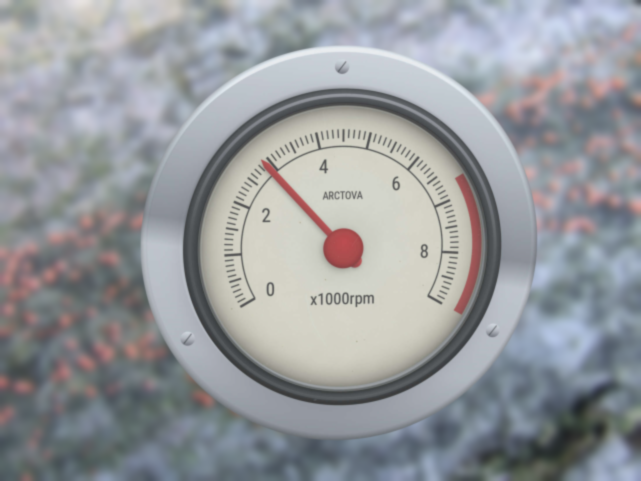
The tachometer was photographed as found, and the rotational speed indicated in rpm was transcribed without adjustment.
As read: 2900 rpm
